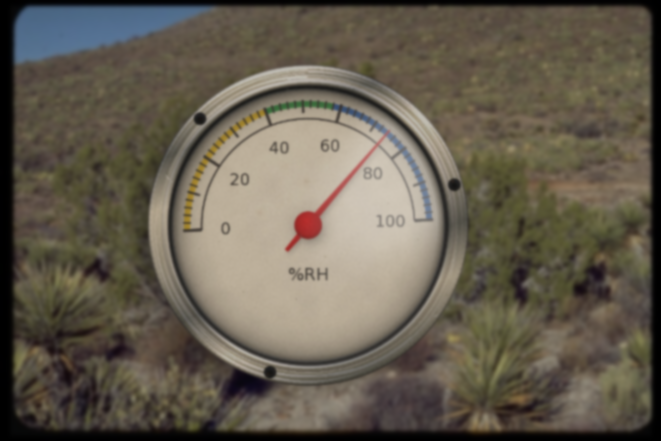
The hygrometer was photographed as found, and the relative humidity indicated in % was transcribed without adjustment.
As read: 74 %
